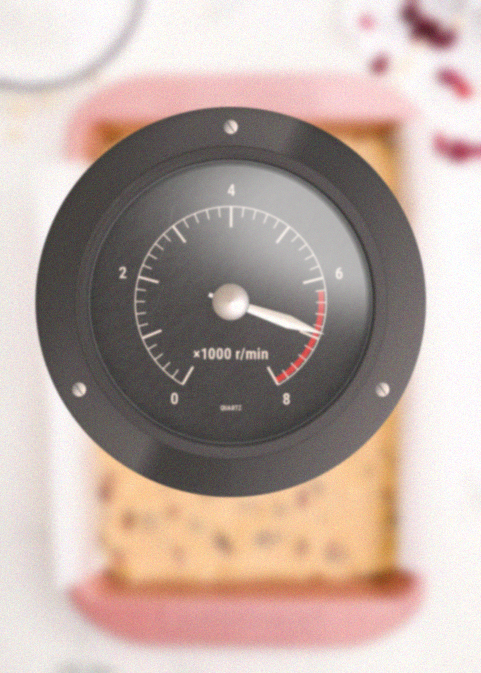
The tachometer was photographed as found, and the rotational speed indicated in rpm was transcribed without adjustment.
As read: 6900 rpm
